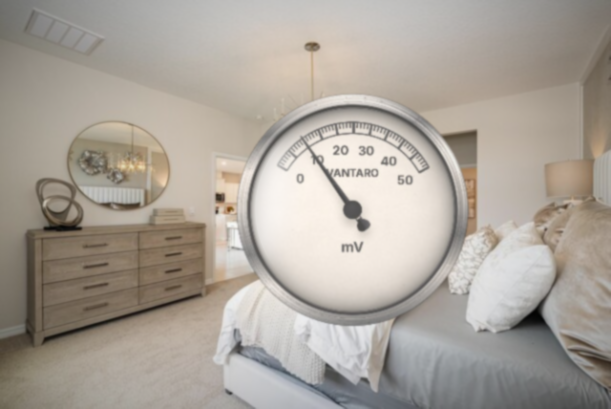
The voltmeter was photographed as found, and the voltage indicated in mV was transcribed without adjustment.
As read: 10 mV
